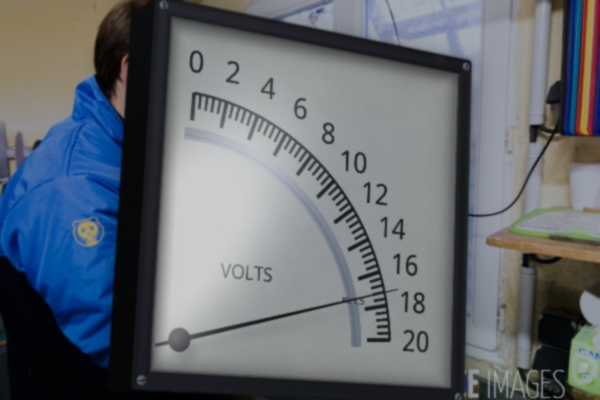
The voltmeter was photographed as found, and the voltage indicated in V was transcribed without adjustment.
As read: 17.2 V
